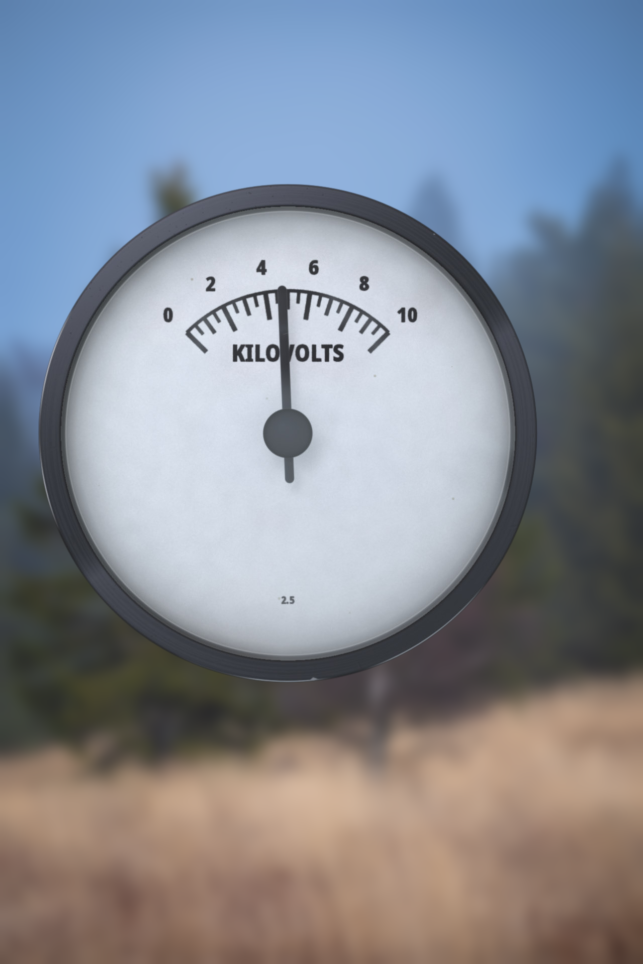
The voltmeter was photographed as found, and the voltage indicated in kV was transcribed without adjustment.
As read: 4.75 kV
